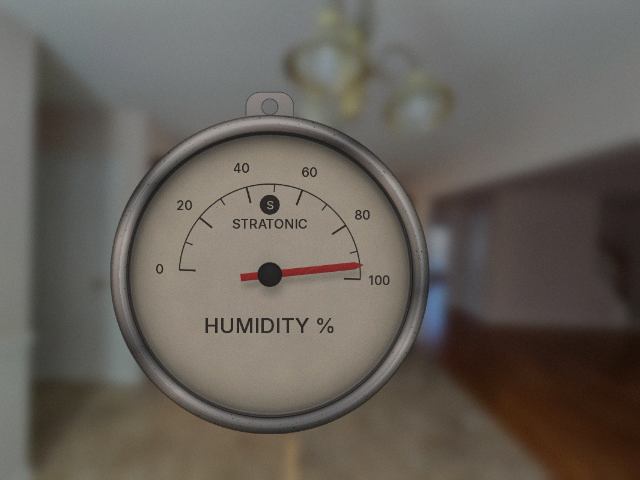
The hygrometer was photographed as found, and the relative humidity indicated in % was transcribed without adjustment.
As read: 95 %
